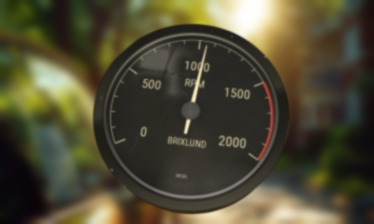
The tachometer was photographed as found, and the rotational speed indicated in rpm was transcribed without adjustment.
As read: 1050 rpm
